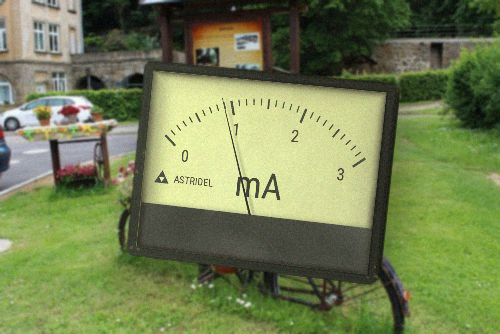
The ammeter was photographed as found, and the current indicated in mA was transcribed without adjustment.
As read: 0.9 mA
